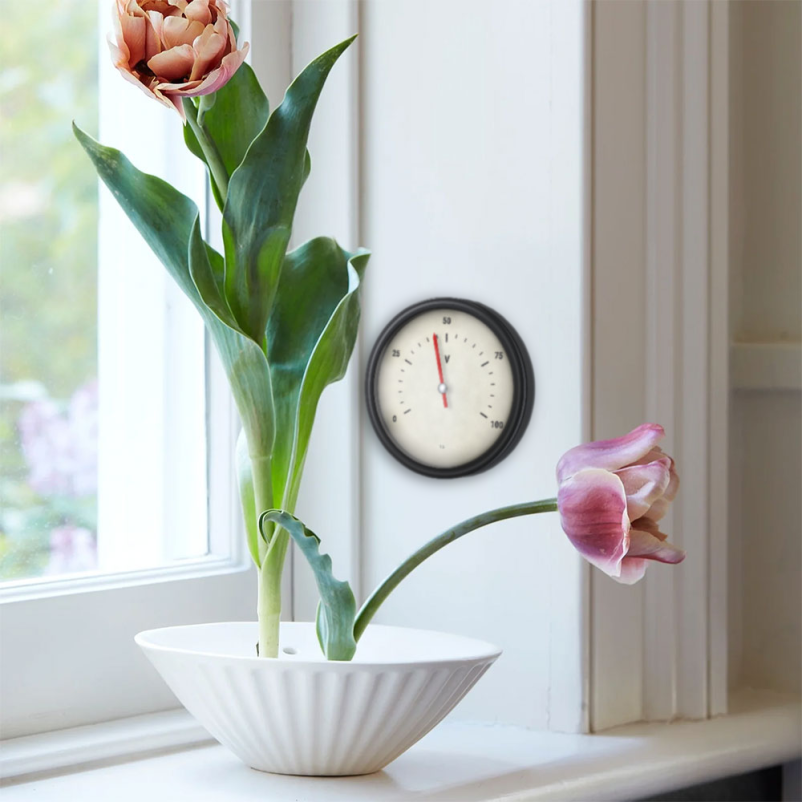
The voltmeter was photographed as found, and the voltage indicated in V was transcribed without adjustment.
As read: 45 V
